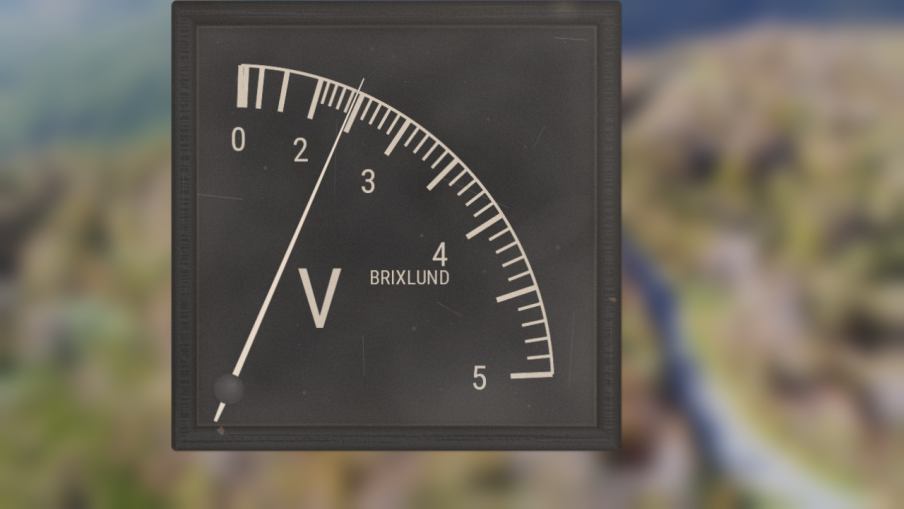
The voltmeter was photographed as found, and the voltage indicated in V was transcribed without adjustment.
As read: 2.45 V
